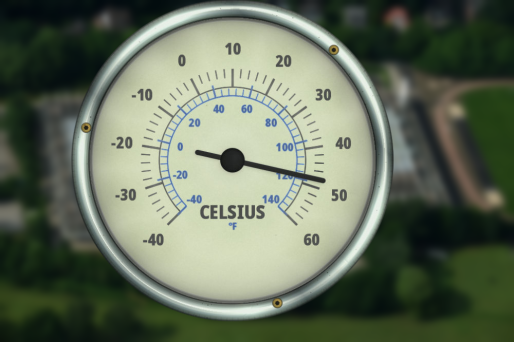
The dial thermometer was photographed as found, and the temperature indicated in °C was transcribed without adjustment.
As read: 48 °C
